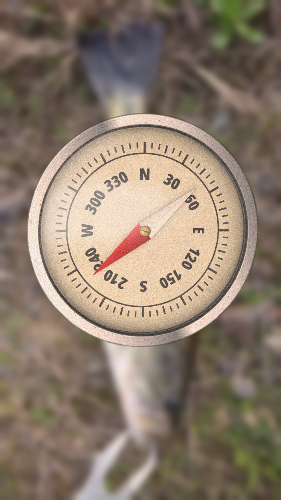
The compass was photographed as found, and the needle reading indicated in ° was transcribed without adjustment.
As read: 230 °
